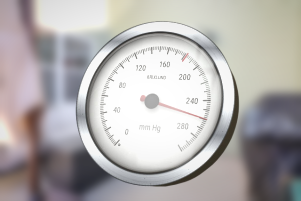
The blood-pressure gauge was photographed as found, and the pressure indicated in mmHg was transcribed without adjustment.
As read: 260 mmHg
